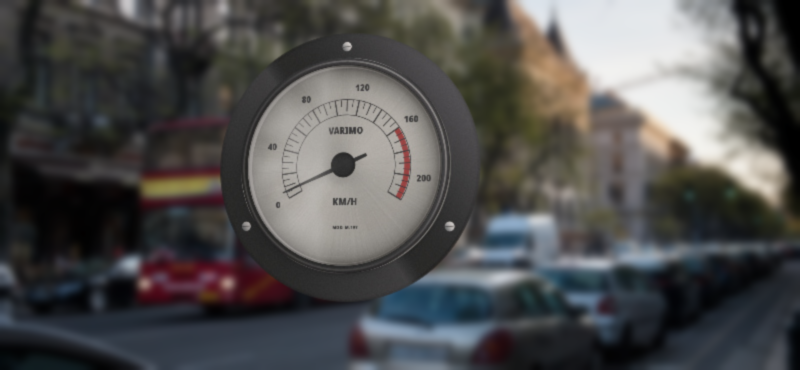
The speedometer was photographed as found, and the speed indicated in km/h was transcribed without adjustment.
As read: 5 km/h
